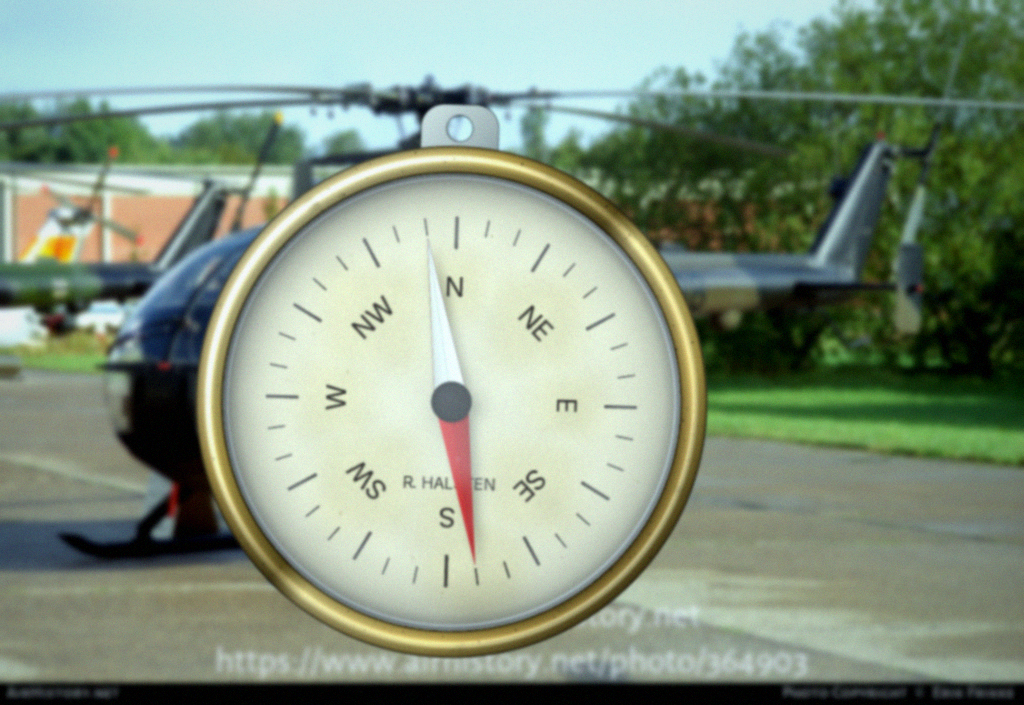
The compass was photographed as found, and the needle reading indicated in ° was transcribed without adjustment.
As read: 170 °
